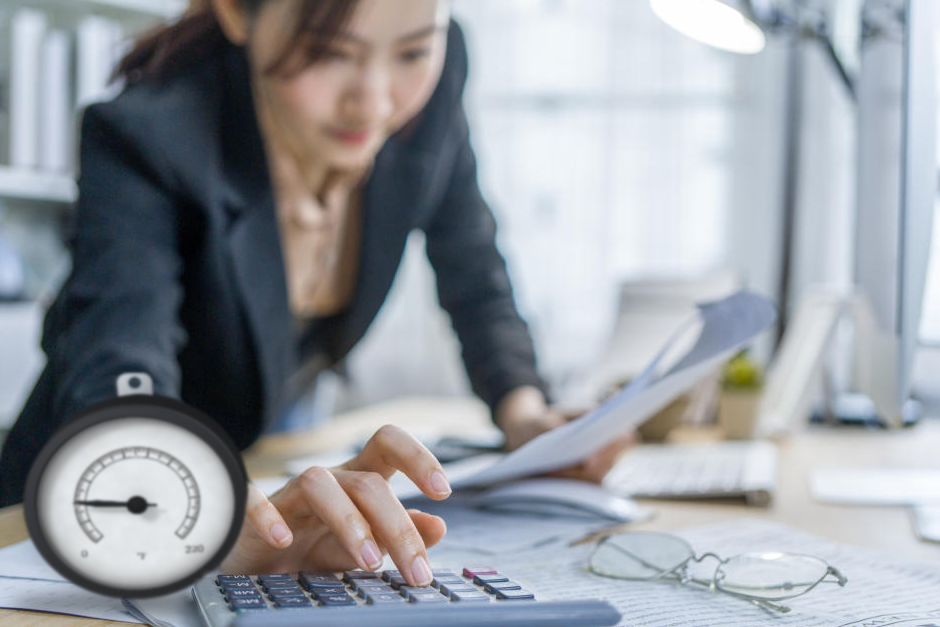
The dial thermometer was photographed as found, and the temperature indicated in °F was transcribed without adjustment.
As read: 40 °F
